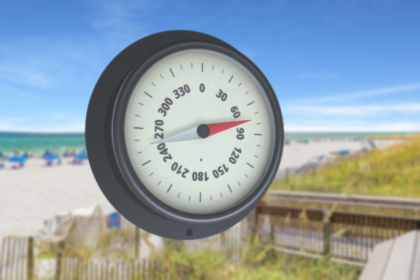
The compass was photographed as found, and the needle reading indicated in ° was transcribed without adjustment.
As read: 75 °
